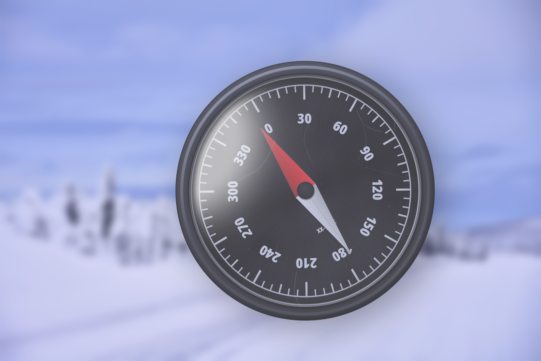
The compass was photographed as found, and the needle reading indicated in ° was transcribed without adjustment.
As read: 355 °
